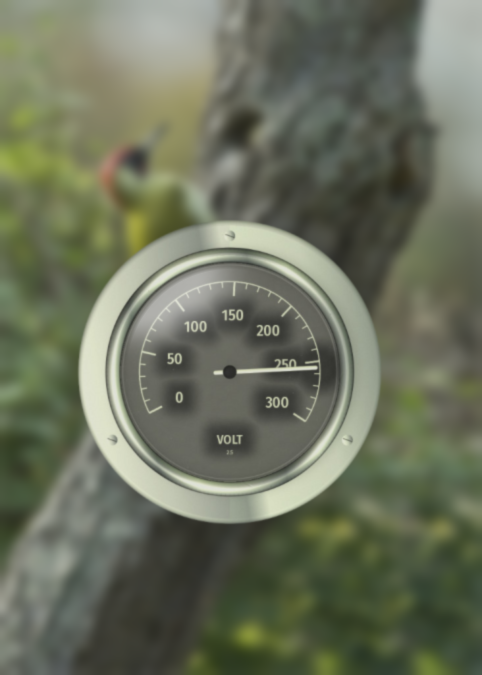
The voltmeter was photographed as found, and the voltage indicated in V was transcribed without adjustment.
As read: 255 V
